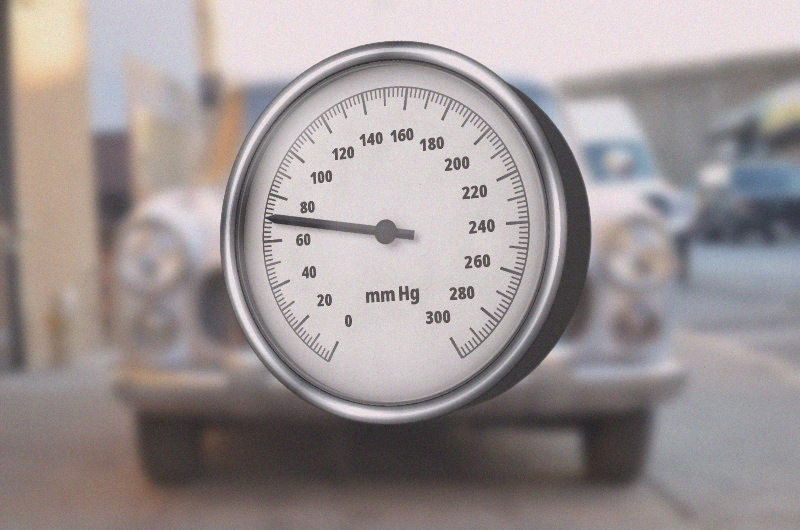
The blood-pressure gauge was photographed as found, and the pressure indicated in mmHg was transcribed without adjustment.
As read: 70 mmHg
